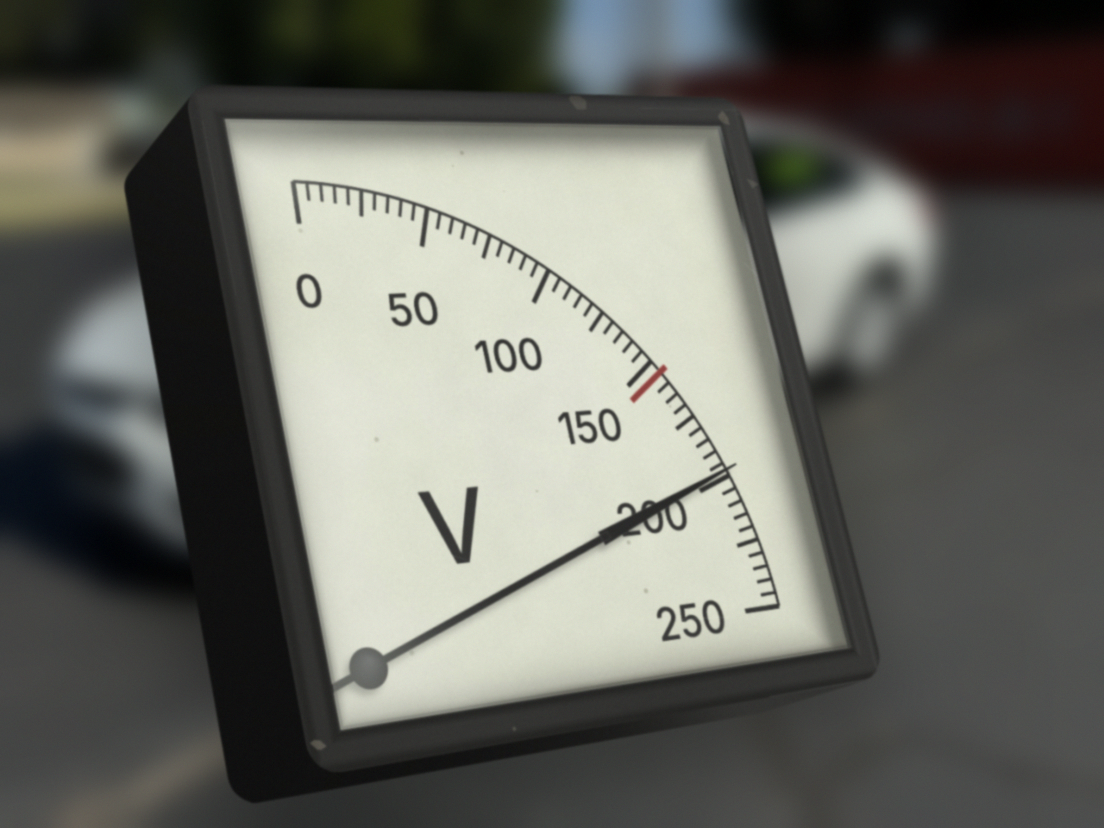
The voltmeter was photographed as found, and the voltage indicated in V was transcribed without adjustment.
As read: 197.5 V
